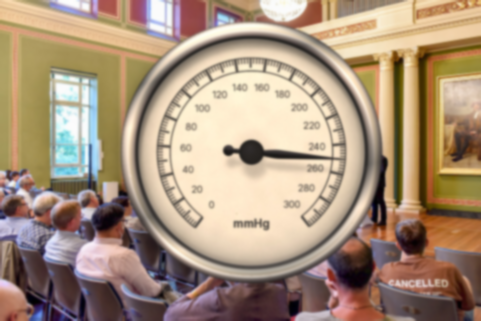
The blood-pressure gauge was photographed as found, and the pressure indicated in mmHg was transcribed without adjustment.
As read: 250 mmHg
